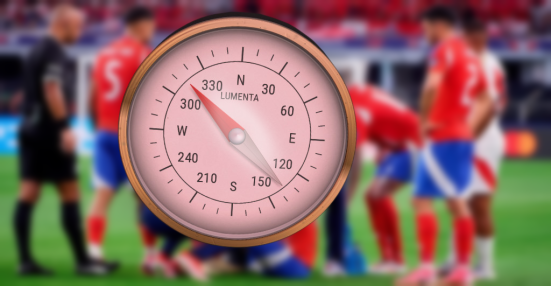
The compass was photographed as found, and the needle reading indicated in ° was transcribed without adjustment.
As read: 315 °
